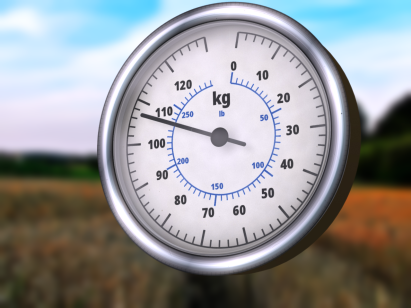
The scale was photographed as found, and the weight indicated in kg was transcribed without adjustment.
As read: 107 kg
